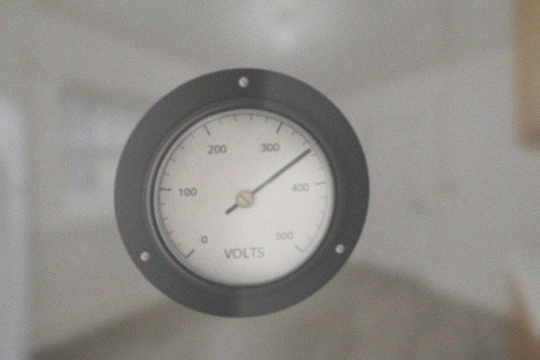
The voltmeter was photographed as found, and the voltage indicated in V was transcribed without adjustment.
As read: 350 V
